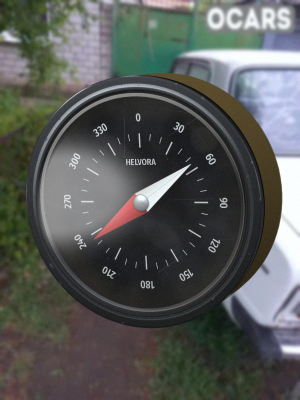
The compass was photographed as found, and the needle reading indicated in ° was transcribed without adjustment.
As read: 235 °
